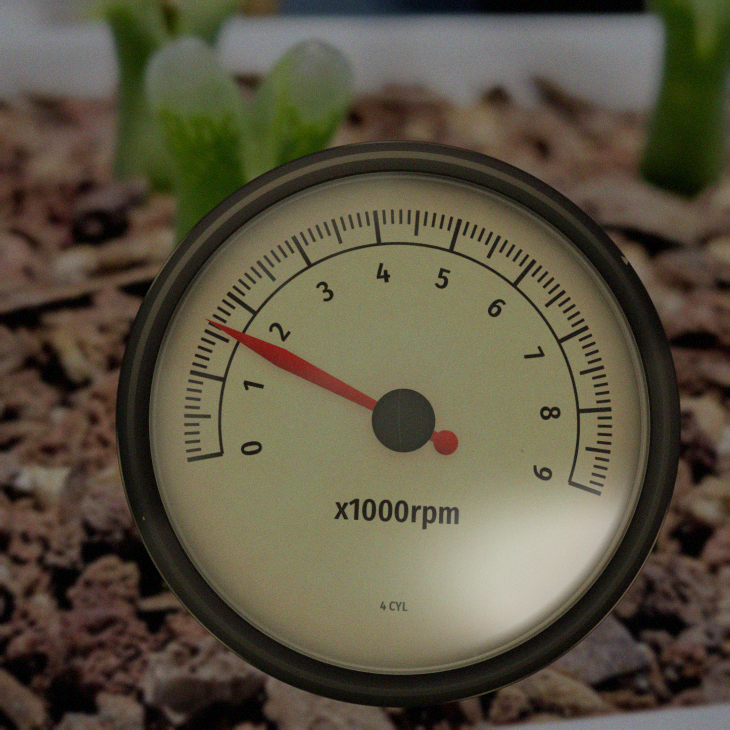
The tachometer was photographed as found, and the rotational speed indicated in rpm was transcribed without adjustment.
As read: 1600 rpm
